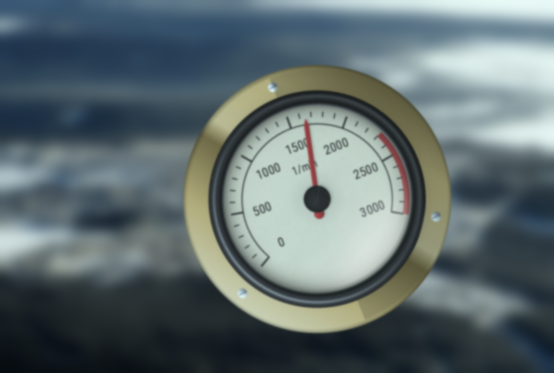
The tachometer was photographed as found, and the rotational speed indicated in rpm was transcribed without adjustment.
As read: 1650 rpm
